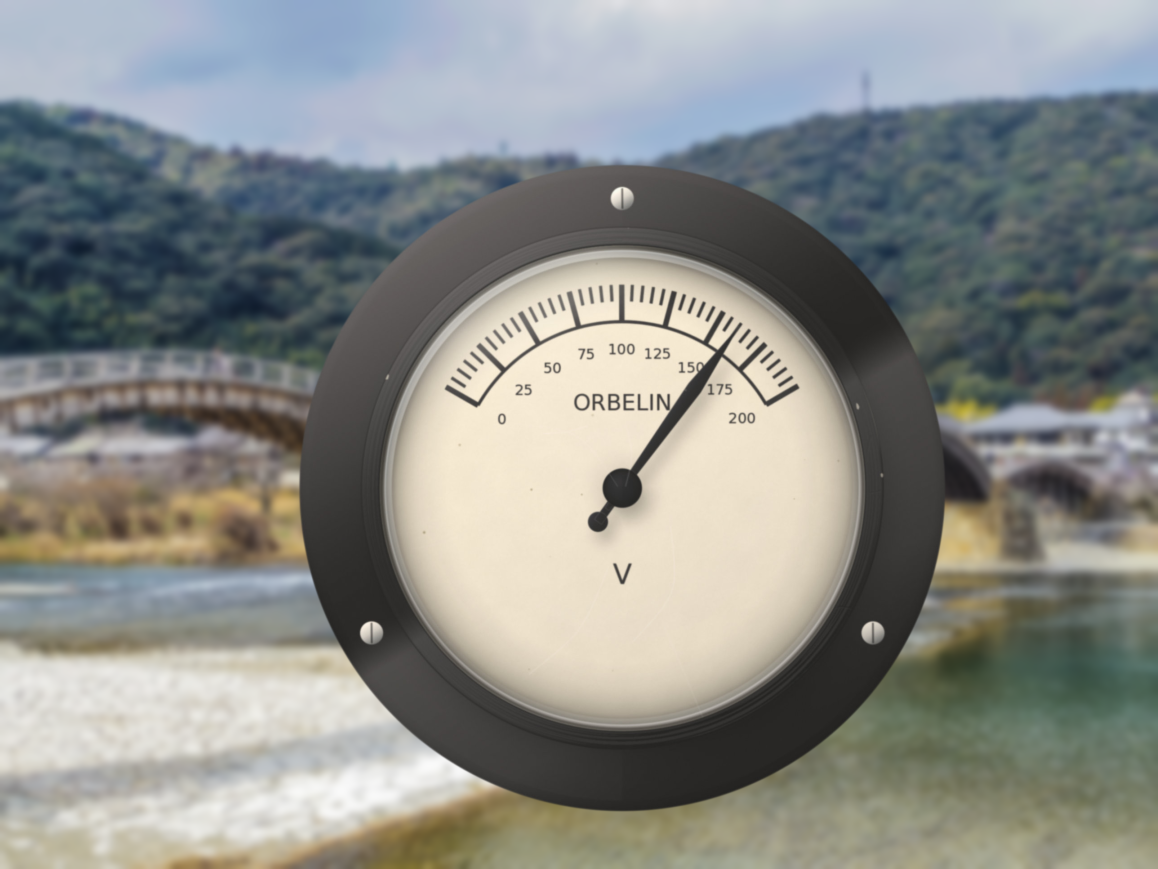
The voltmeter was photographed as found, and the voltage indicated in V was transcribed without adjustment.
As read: 160 V
